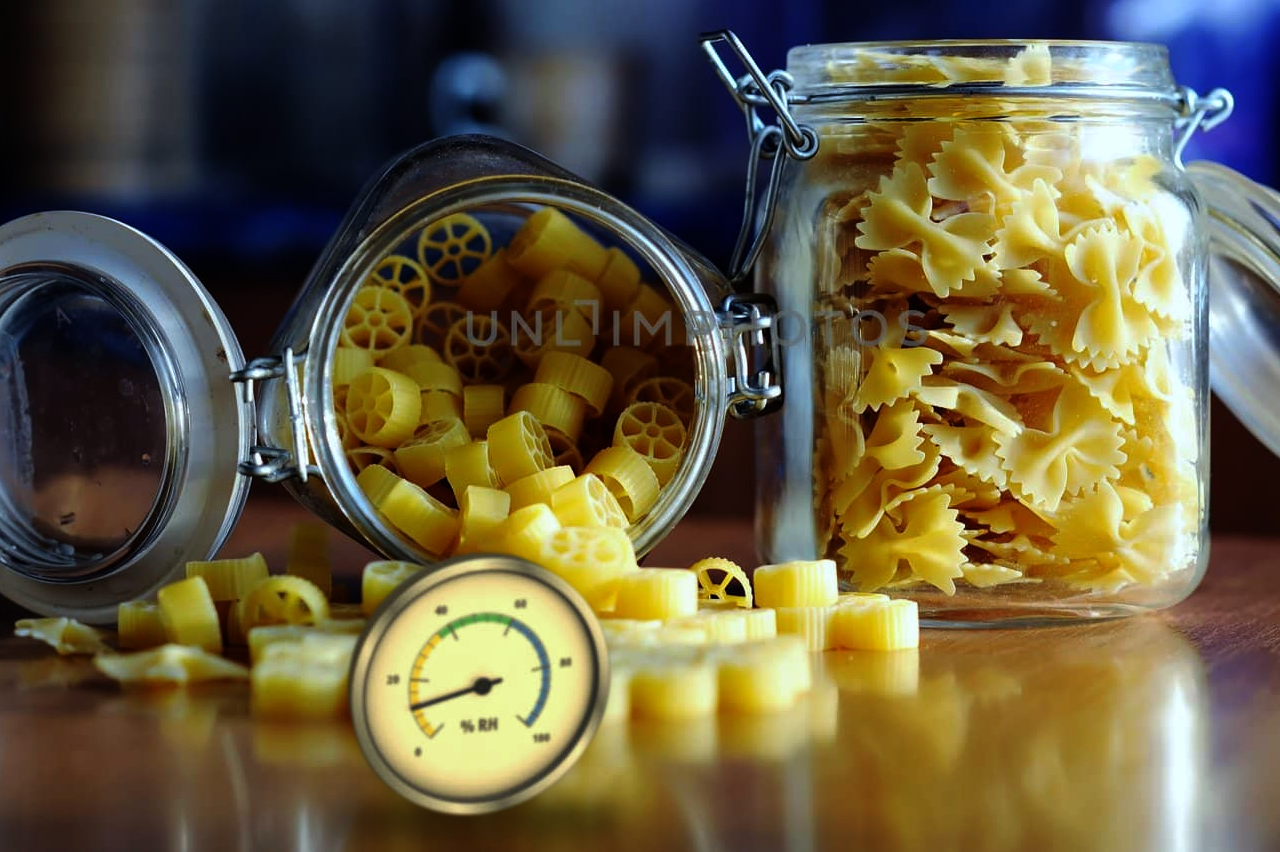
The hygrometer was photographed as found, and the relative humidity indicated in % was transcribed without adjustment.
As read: 12 %
